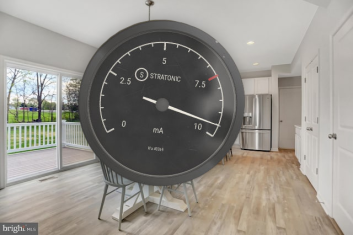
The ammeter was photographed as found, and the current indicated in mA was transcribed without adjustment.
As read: 9.5 mA
